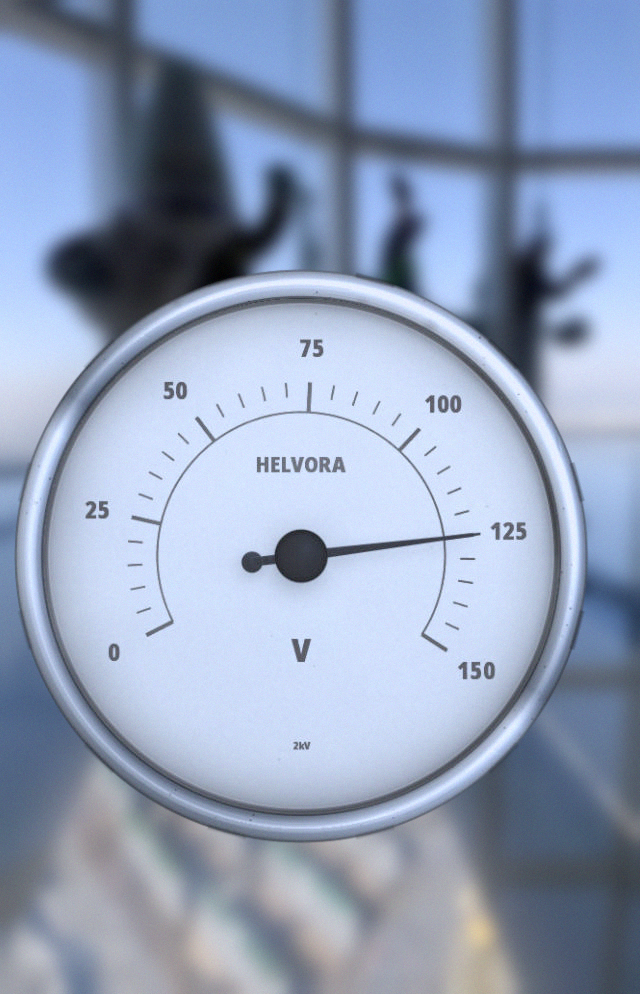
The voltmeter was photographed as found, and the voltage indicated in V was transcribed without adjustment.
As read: 125 V
